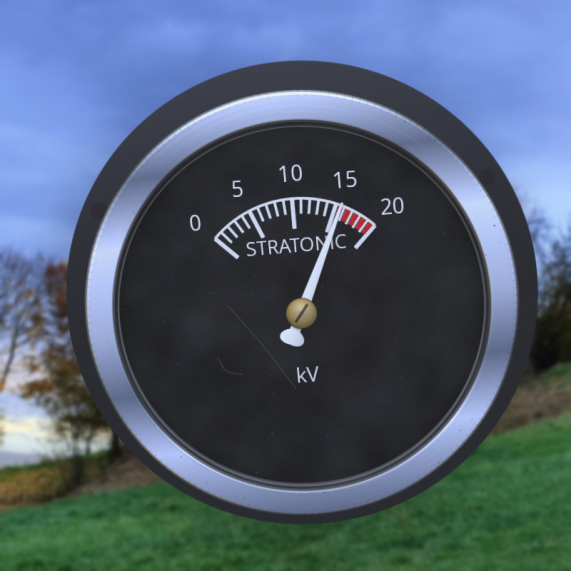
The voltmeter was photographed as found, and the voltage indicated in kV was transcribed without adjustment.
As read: 15.5 kV
